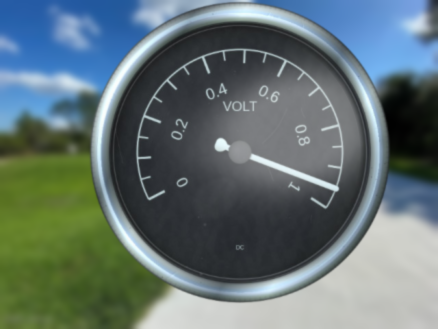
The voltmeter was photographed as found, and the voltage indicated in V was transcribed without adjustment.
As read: 0.95 V
